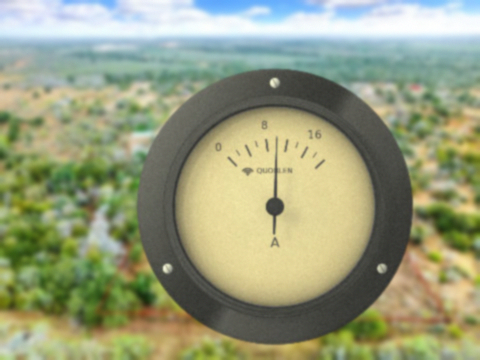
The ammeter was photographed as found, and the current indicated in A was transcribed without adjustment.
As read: 10 A
